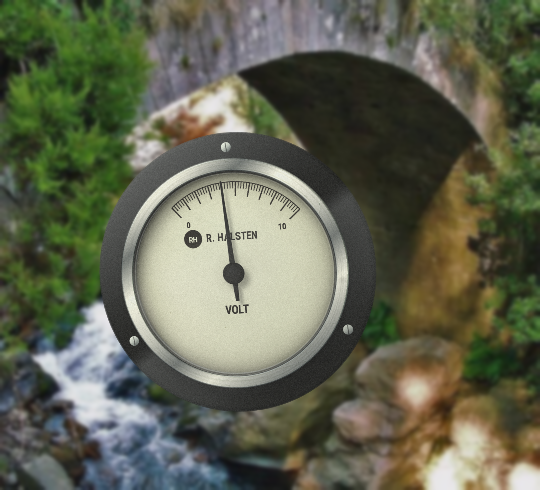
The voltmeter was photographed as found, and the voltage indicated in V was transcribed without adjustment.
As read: 4 V
